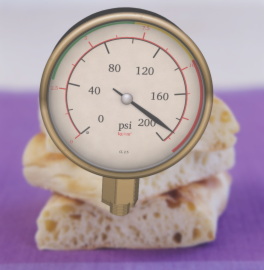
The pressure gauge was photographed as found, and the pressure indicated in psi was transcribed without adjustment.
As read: 190 psi
